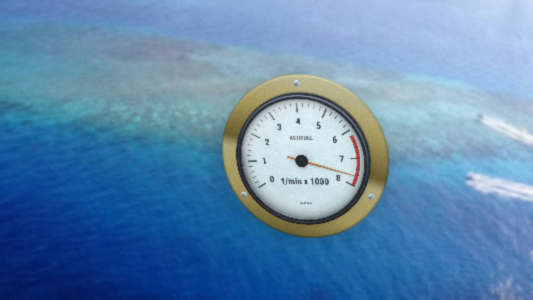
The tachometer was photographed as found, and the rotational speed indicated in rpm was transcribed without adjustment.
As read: 7600 rpm
